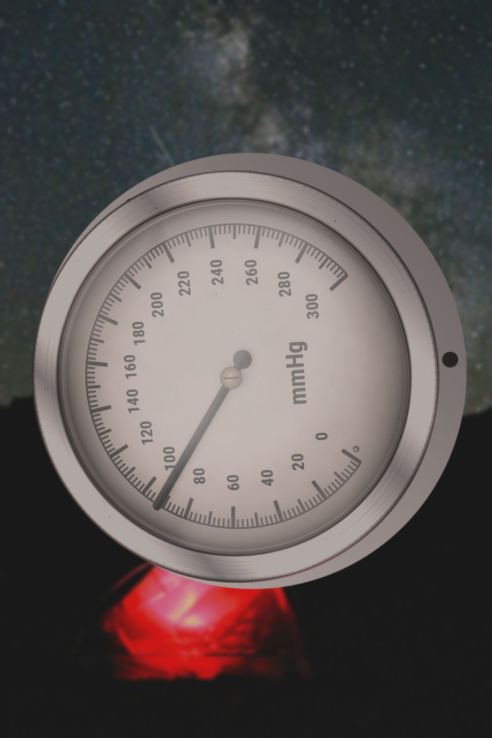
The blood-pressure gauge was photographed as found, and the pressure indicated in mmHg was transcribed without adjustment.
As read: 92 mmHg
